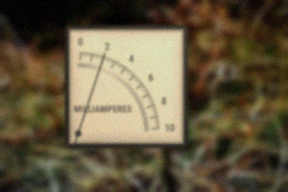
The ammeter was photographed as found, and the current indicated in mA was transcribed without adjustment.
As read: 2 mA
